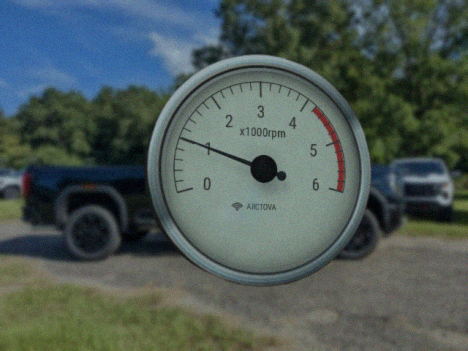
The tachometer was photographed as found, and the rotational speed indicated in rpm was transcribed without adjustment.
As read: 1000 rpm
